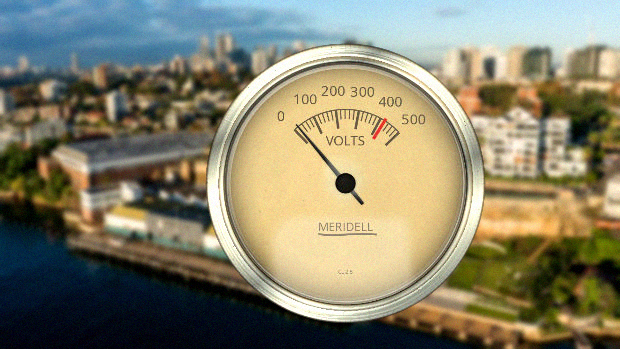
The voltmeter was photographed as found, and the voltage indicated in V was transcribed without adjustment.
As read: 20 V
